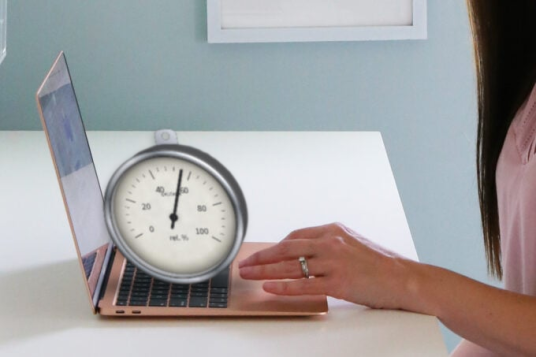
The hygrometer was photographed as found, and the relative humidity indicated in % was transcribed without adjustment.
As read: 56 %
